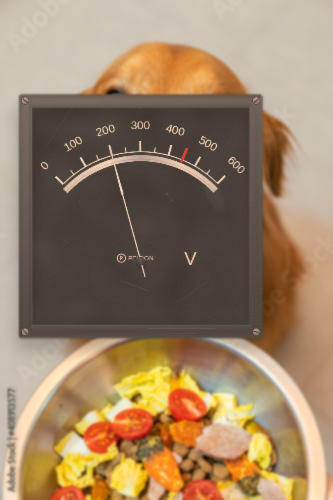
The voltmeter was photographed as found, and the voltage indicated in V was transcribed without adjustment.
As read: 200 V
